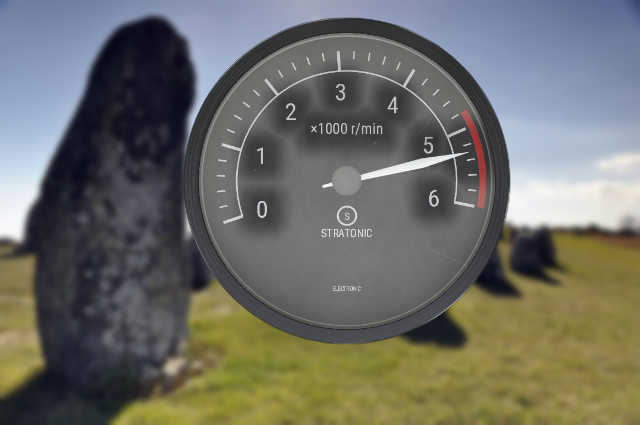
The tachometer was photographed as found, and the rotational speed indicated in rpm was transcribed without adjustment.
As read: 5300 rpm
